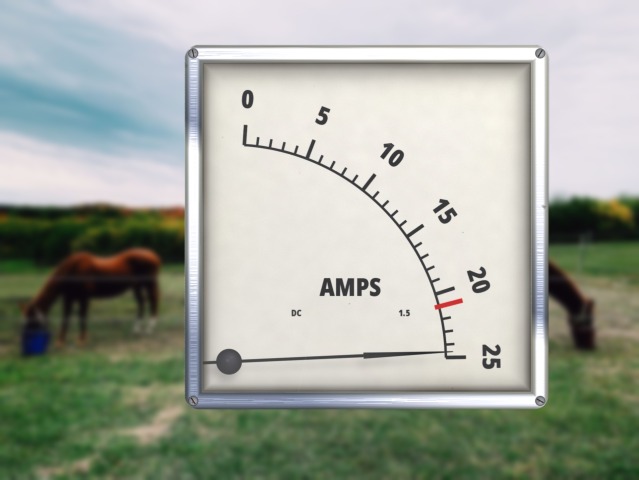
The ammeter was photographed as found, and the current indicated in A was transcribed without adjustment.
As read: 24.5 A
